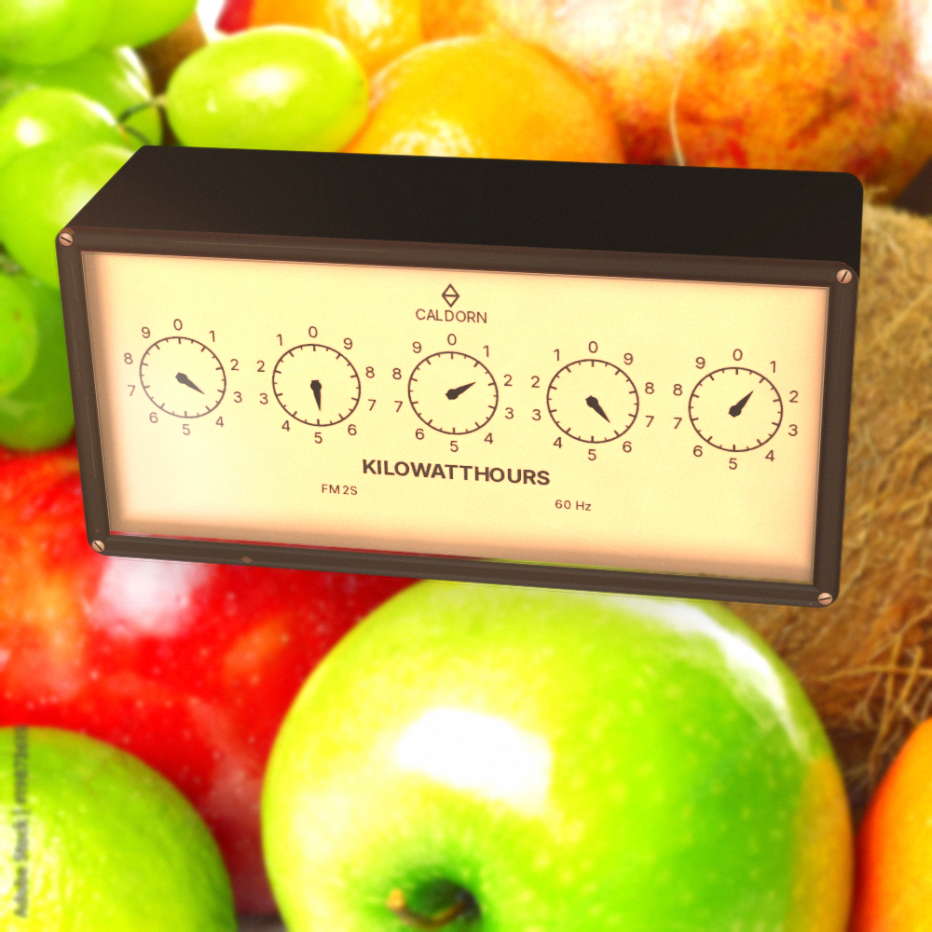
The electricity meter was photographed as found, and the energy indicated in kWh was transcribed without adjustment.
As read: 35161 kWh
